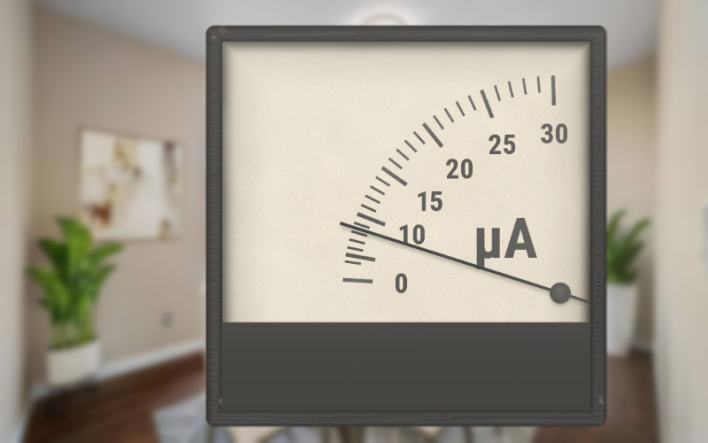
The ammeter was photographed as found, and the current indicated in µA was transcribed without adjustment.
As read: 8.5 µA
